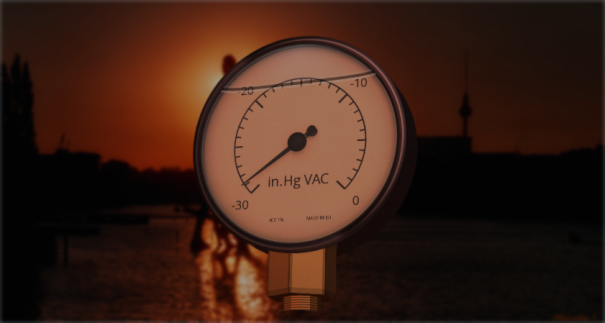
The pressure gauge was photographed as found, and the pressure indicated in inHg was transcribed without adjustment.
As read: -29 inHg
